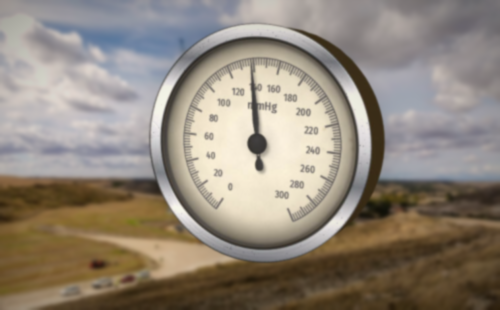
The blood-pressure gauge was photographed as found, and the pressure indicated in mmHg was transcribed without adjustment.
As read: 140 mmHg
